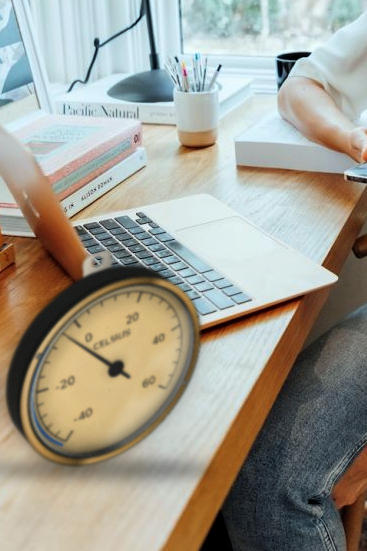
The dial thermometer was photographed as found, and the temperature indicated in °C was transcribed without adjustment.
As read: -4 °C
